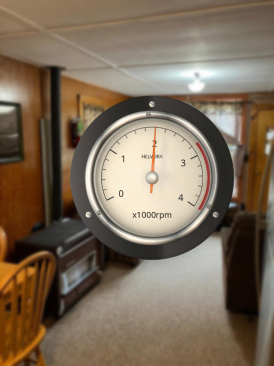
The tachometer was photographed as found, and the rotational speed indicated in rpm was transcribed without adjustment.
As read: 2000 rpm
